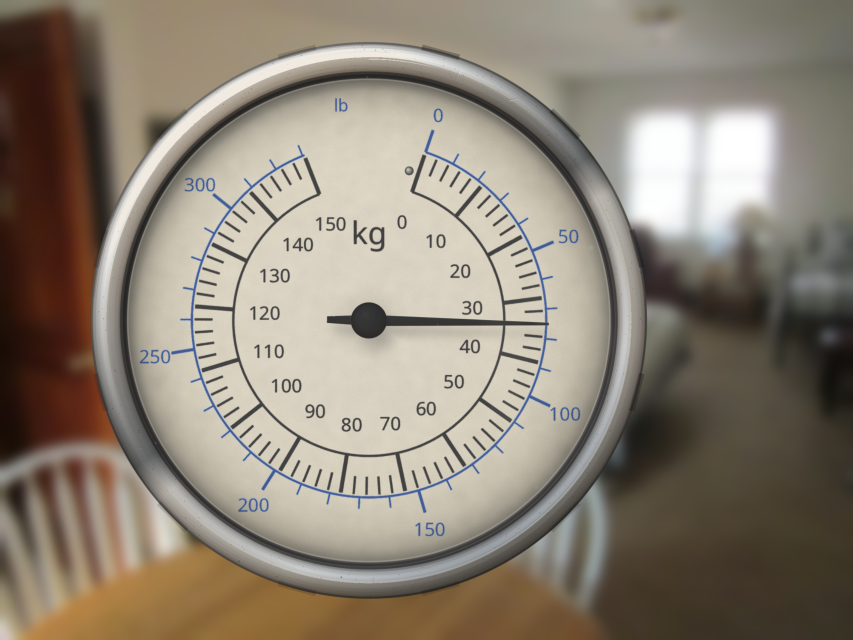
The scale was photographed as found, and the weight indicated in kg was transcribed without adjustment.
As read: 34 kg
